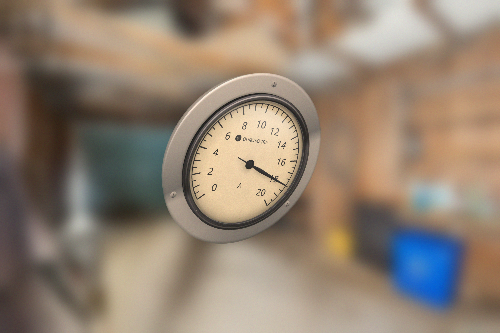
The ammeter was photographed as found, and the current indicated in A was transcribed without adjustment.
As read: 18 A
